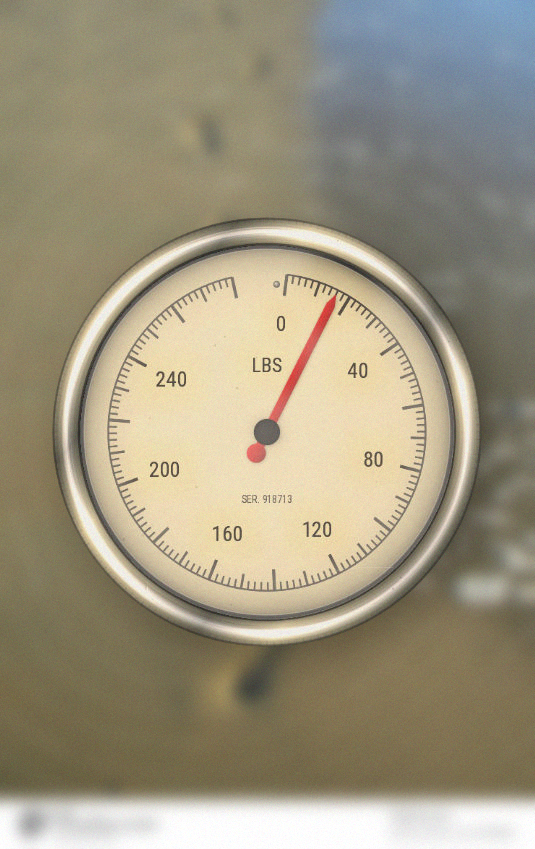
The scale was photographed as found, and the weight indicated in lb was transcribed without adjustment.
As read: 16 lb
